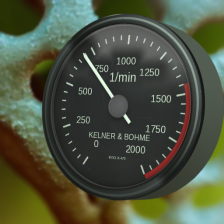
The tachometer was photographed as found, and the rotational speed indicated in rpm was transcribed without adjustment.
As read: 700 rpm
